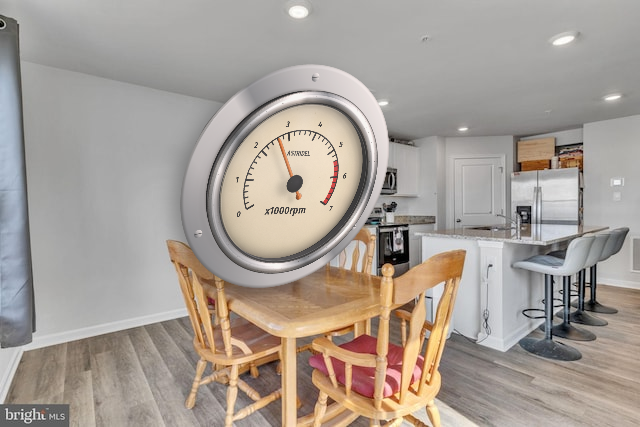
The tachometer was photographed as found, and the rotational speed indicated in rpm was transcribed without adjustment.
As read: 2600 rpm
